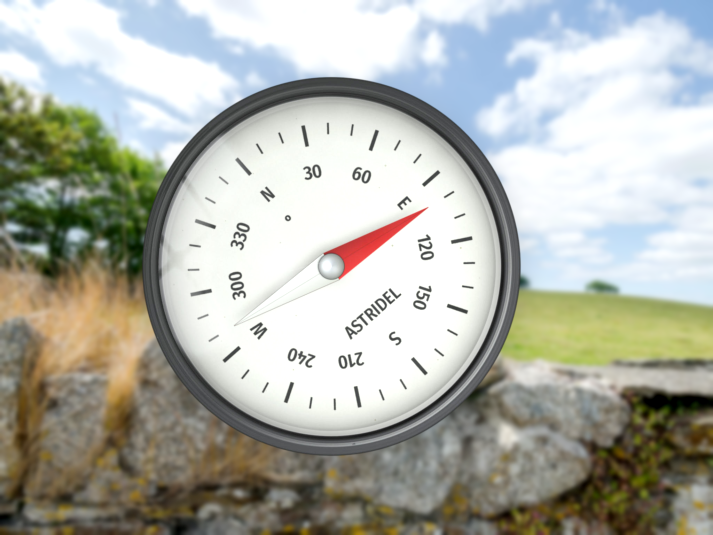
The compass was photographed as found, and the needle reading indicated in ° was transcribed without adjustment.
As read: 100 °
